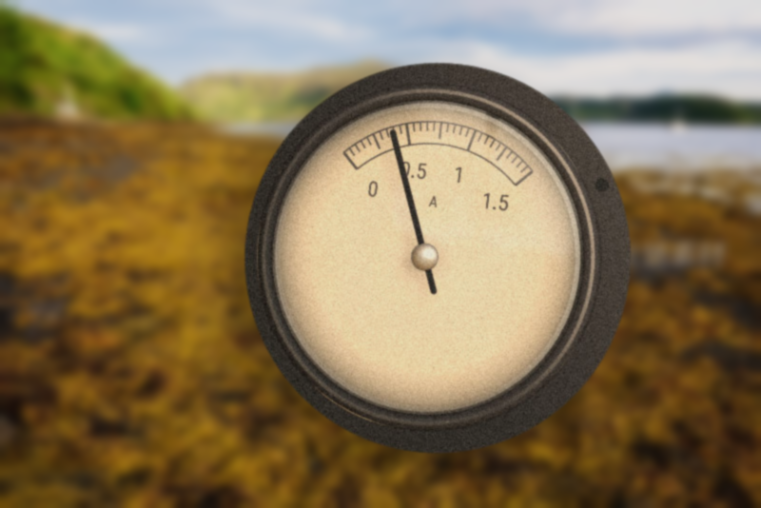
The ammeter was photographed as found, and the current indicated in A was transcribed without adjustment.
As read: 0.4 A
